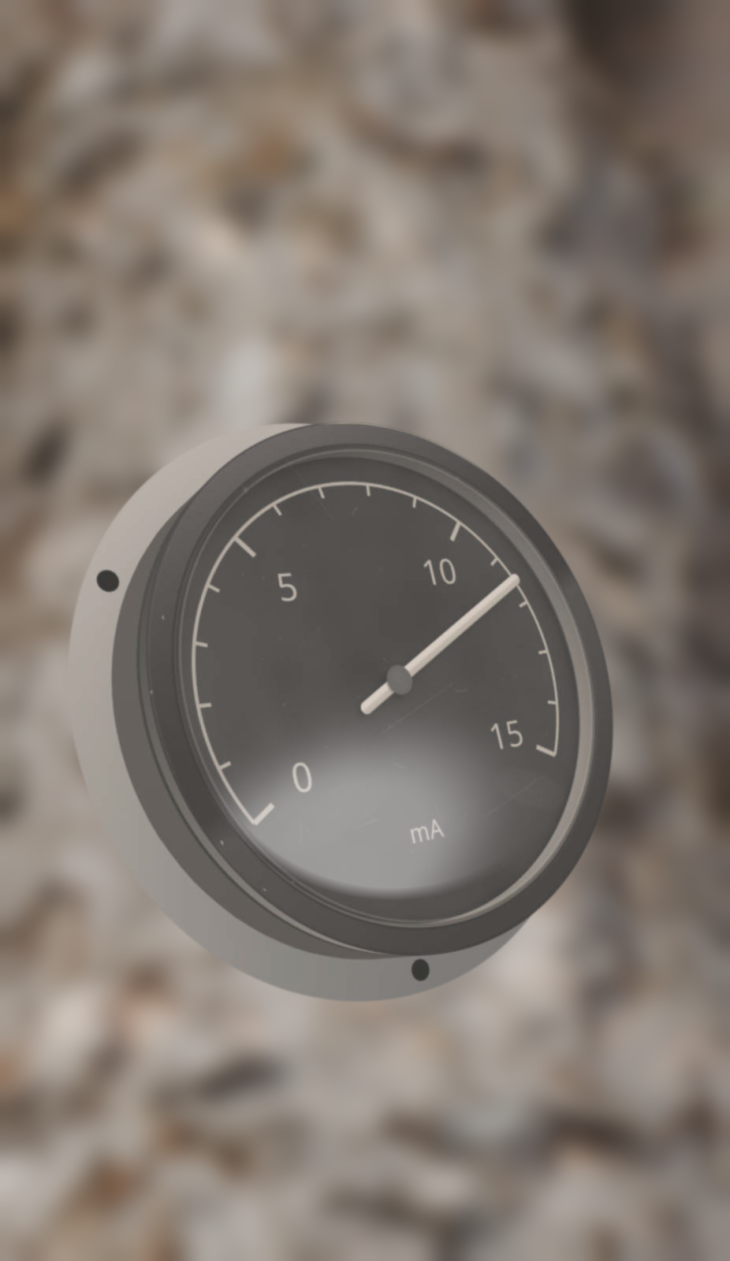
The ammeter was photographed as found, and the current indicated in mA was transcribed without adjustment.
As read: 11.5 mA
